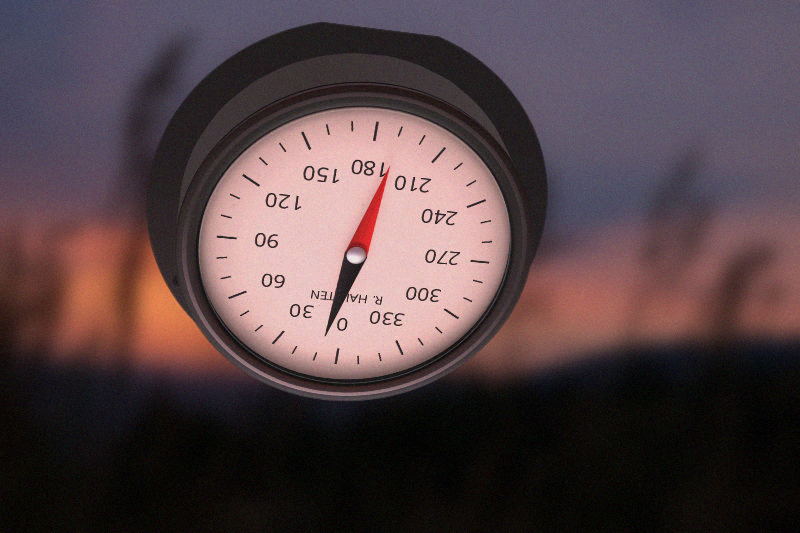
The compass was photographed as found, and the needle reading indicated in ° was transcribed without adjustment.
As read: 190 °
